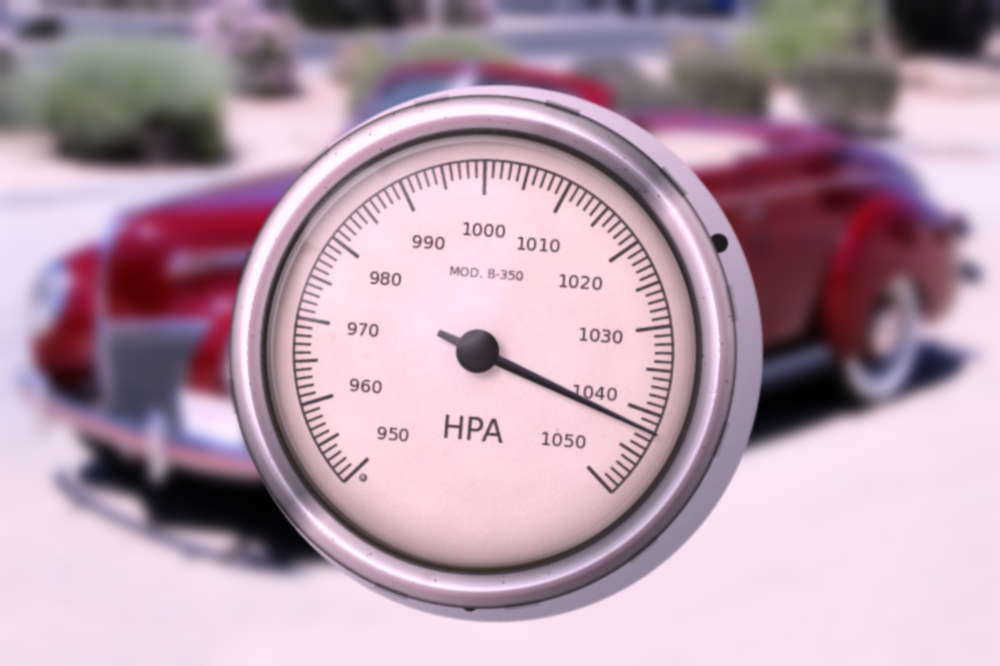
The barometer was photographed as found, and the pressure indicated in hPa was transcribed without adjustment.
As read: 1042 hPa
